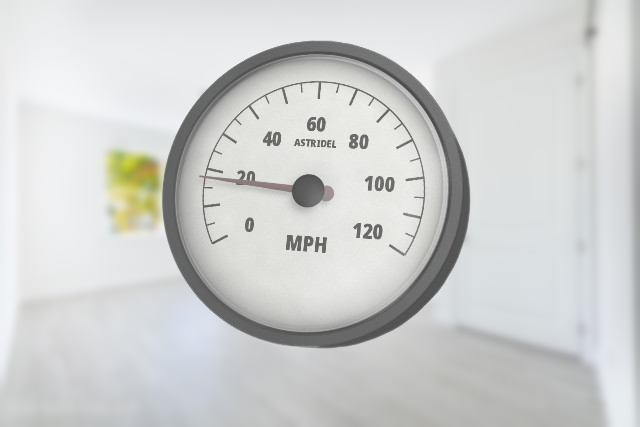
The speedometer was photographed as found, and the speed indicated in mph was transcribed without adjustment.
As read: 17.5 mph
